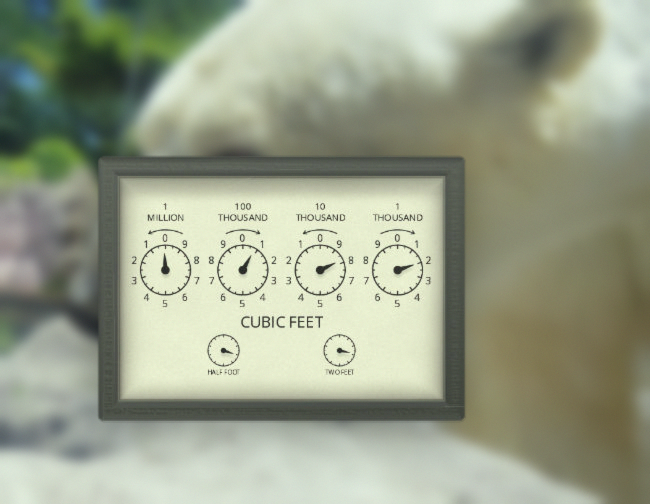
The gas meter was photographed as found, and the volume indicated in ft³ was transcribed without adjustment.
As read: 8200 ft³
